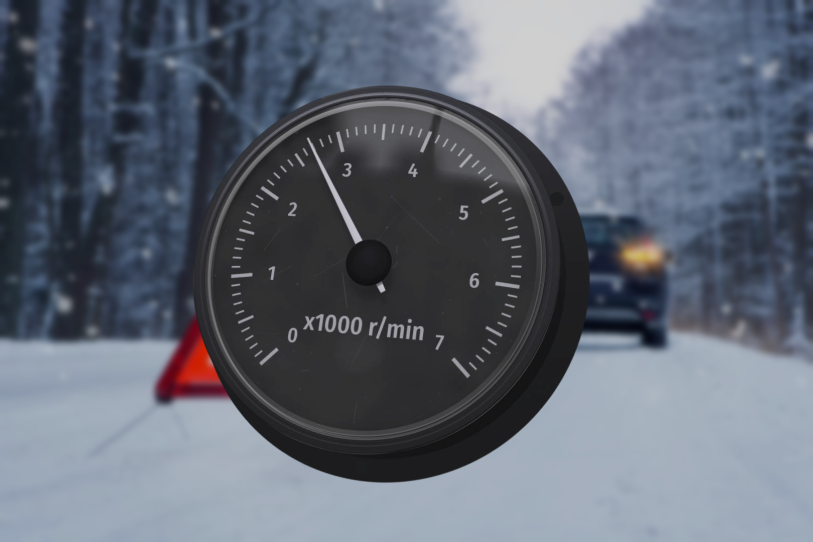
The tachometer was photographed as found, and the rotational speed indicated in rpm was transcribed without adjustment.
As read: 2700 rpm
